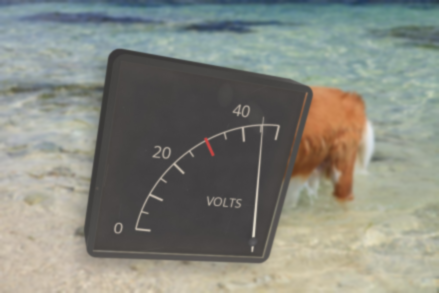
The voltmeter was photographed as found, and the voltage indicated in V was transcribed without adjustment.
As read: 45 V
